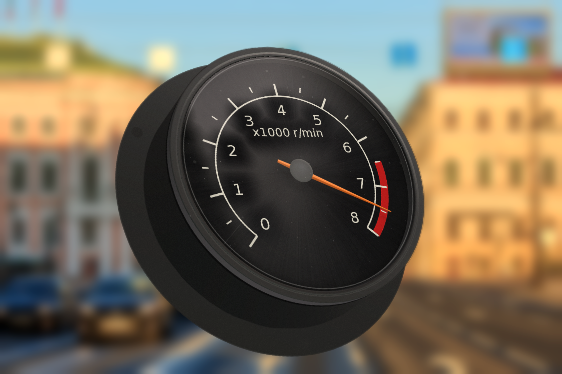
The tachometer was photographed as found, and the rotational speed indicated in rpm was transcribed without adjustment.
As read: 7500 rpm
